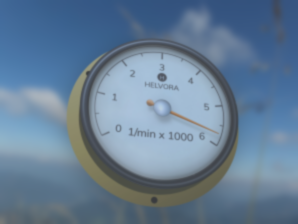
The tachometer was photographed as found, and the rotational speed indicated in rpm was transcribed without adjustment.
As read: 5750 rpm
